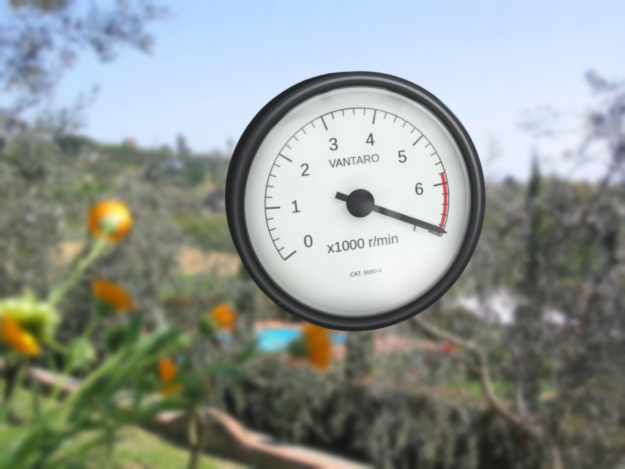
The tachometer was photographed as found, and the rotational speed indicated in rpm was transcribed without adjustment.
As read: 6900 rpm
